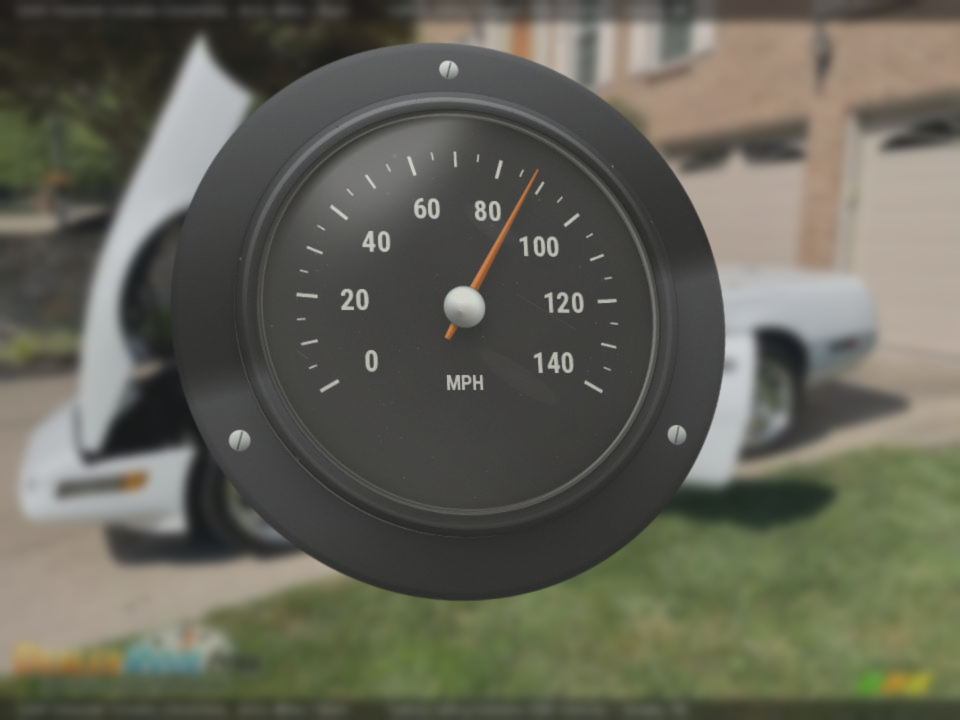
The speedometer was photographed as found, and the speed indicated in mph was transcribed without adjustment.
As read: 87.5 mph
